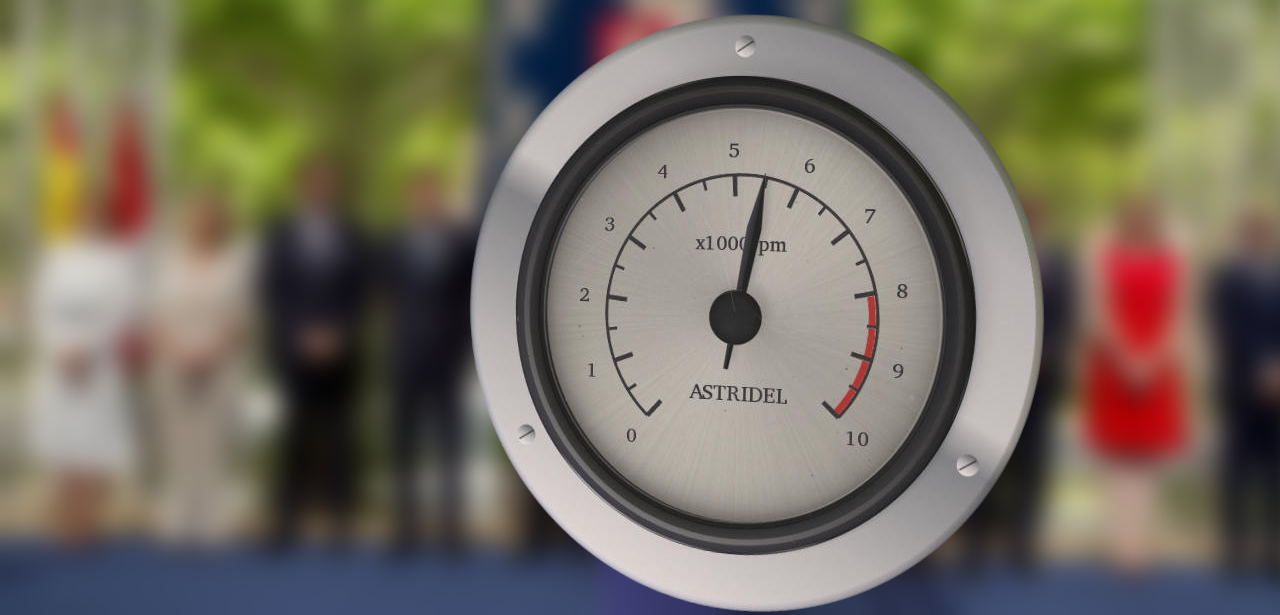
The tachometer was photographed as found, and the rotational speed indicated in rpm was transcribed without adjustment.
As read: 5500 rpm
